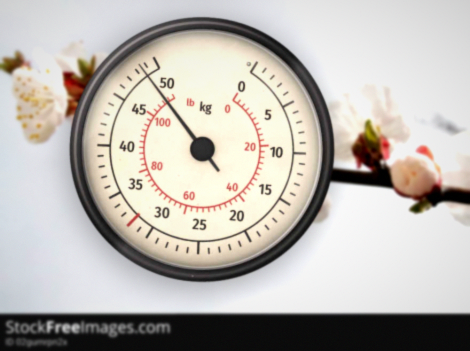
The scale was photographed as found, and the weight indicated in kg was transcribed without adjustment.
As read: 48.5 kg
